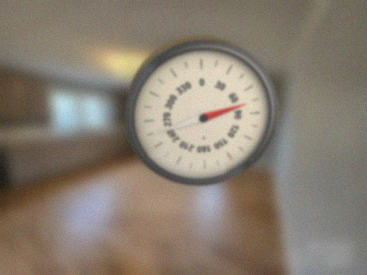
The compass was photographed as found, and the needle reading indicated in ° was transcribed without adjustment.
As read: 75 °
